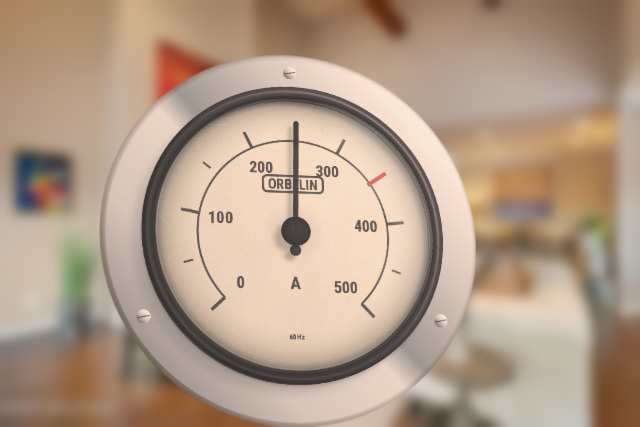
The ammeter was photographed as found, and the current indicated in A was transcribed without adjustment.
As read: 250 A
